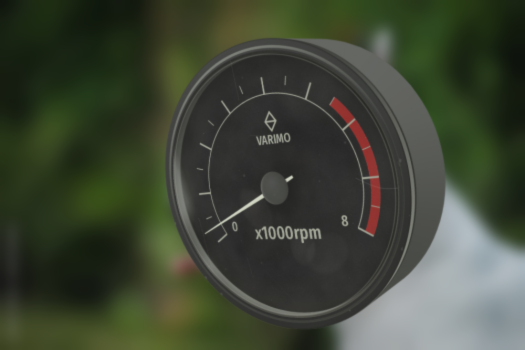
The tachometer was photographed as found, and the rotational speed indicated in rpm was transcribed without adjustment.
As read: 250 rpm
